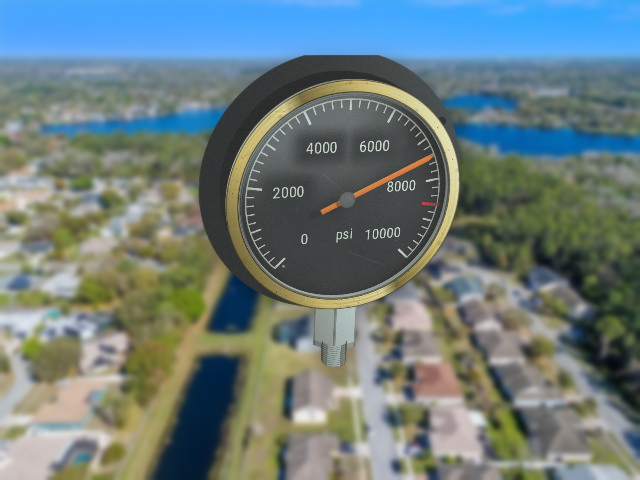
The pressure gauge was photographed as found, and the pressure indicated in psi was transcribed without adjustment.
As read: 7400 psi
